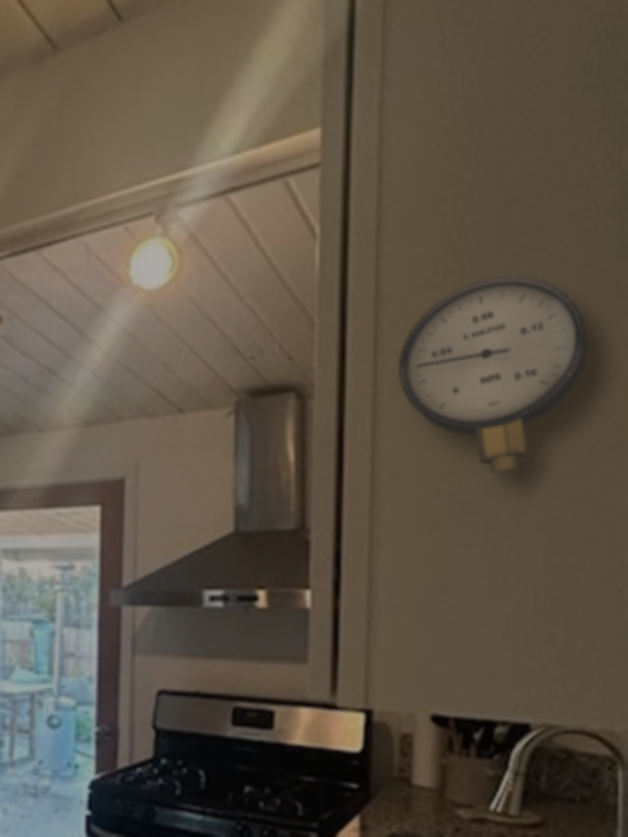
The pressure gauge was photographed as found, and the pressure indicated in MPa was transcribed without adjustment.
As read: 0.03 MPa
